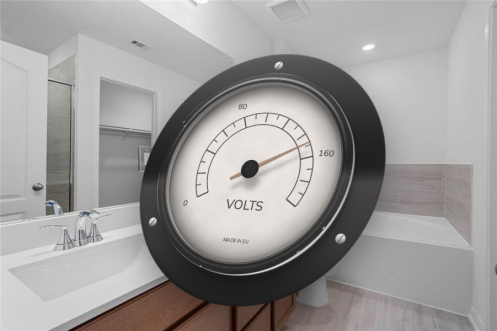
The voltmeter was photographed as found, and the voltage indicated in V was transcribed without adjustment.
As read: 150 V
